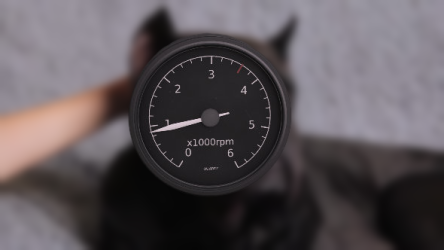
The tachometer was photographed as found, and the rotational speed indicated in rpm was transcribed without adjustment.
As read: 900 rpm
